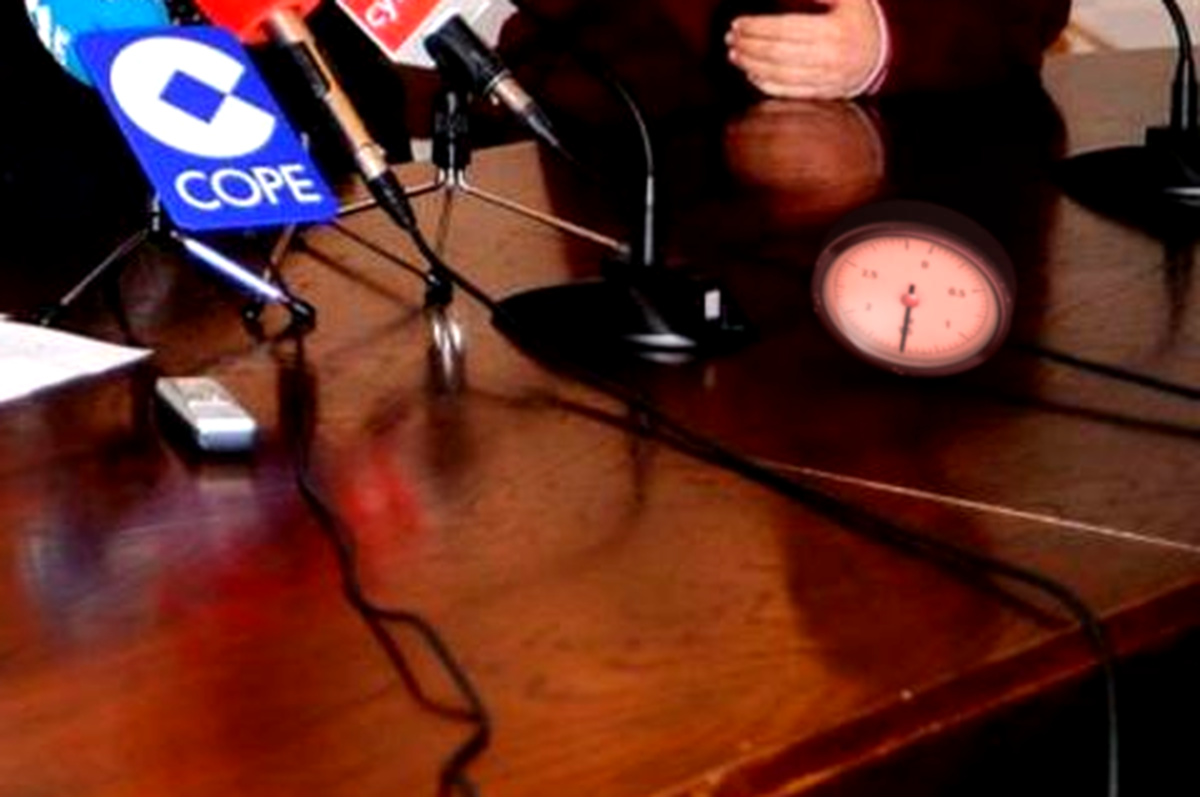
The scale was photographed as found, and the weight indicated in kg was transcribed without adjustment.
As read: 1.5 kg
